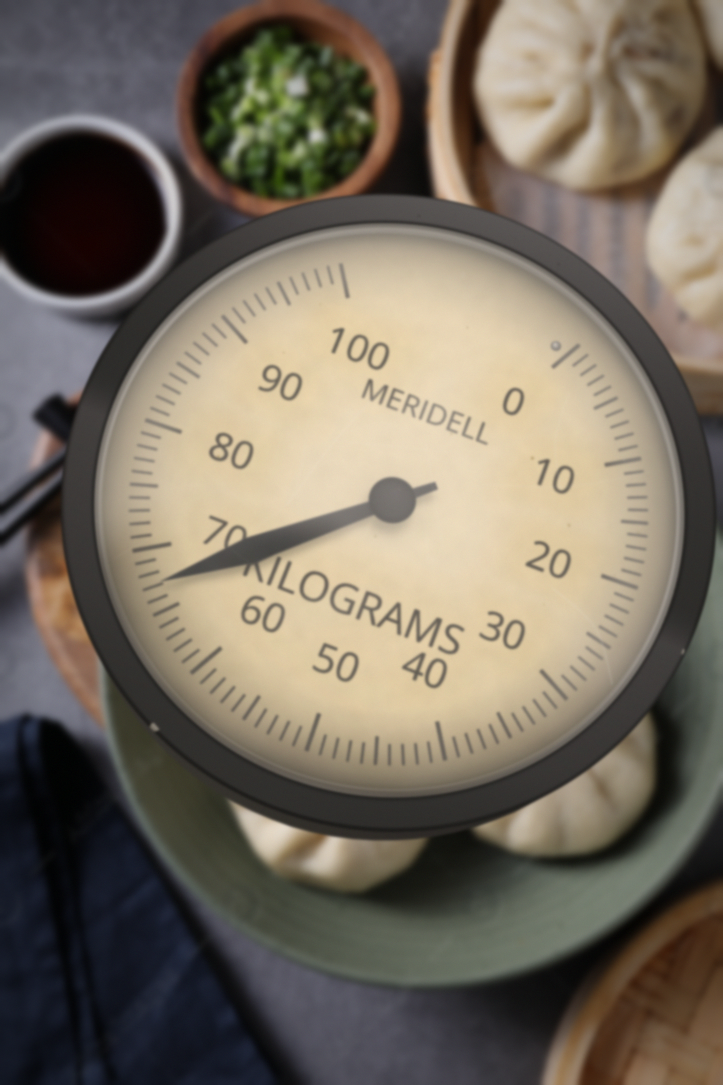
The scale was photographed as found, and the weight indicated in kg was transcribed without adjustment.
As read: 67 kg
